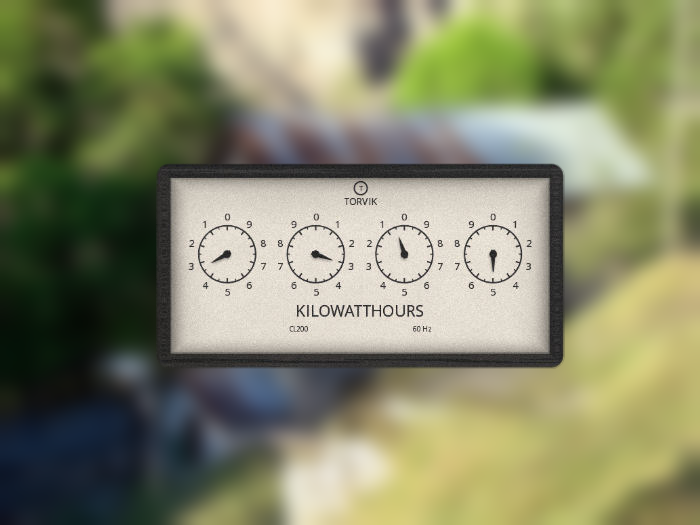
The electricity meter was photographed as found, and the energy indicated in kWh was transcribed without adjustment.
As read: 3305 kWh
